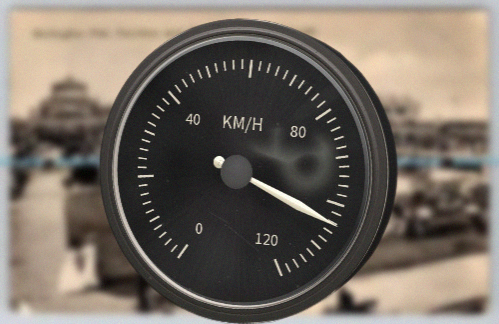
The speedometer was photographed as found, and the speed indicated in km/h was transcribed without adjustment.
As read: 104 km/h
